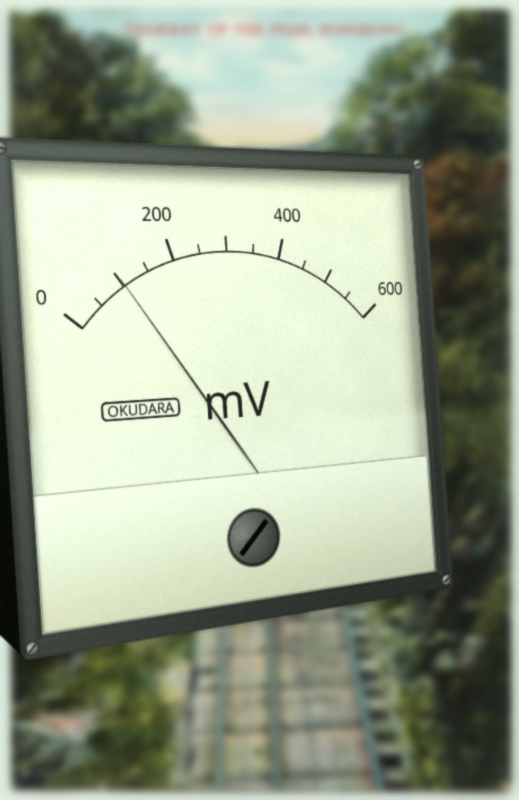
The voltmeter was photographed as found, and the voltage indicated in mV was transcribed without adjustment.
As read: 100 mV
